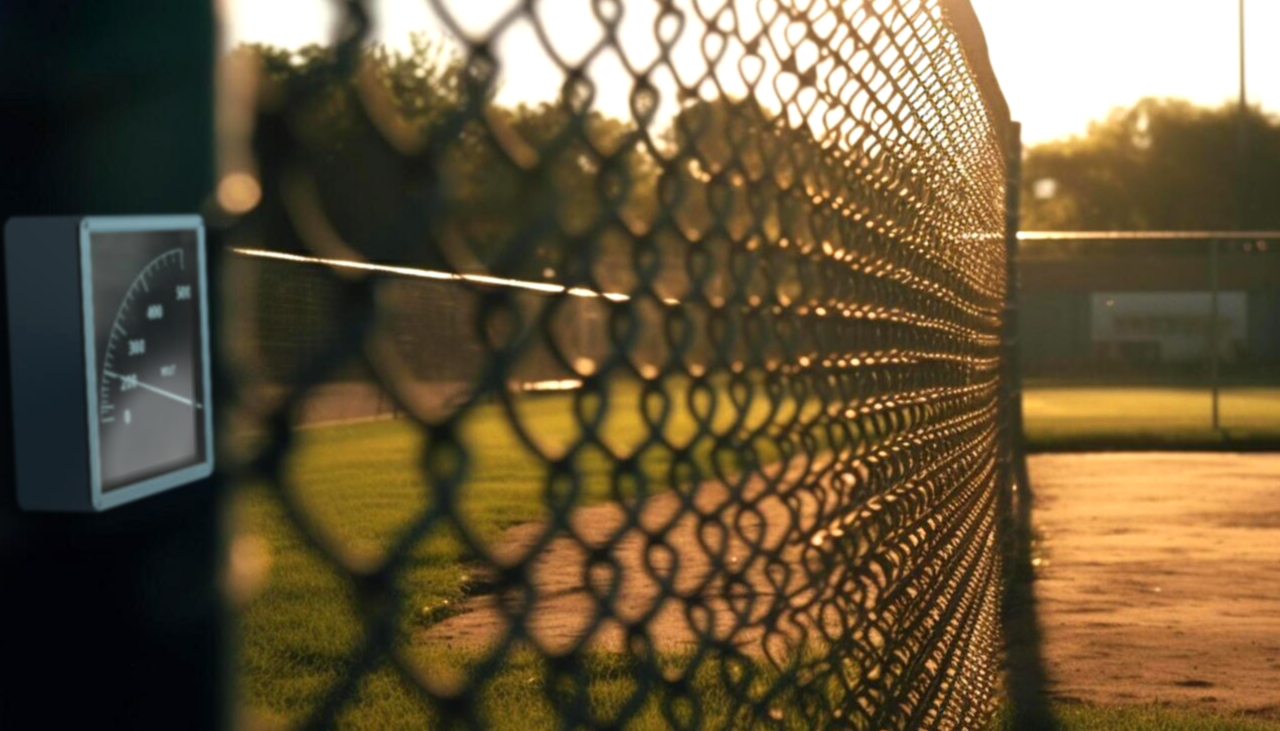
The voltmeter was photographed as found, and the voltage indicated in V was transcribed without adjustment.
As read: 200 V
